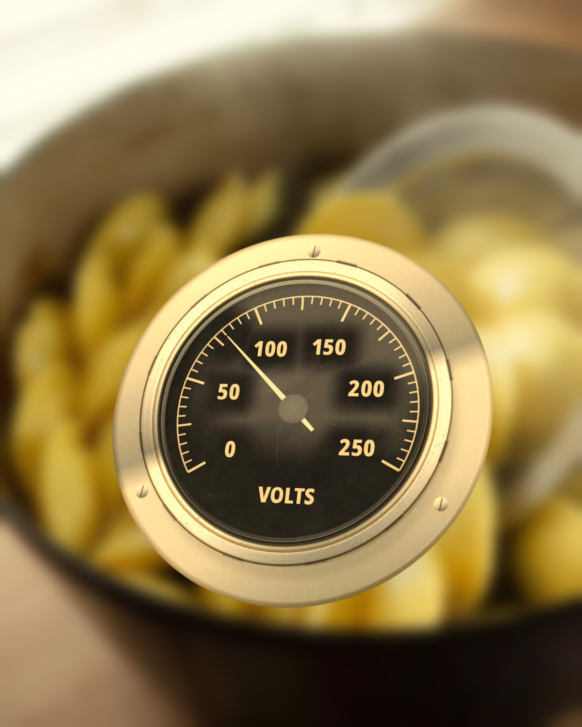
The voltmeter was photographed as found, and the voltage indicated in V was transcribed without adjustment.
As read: 80 V
